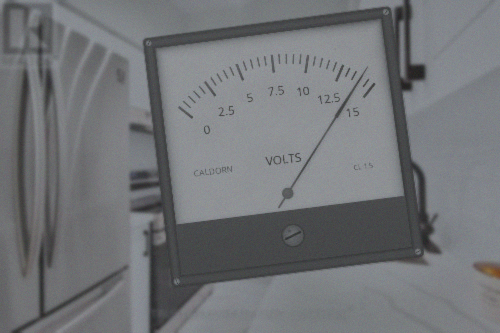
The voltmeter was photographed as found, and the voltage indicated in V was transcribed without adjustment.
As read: 14 V
